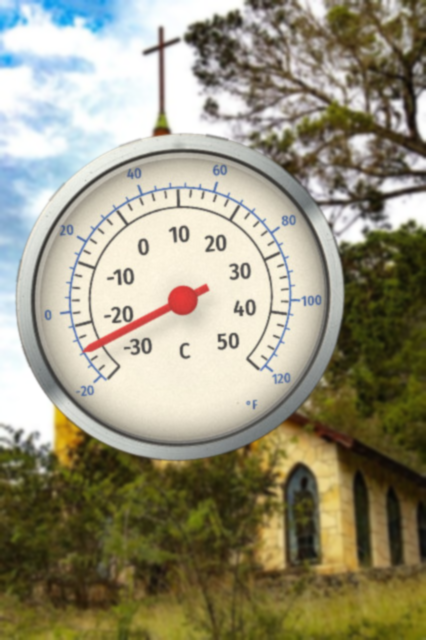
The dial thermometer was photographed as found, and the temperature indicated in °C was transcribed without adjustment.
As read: -24 °C
